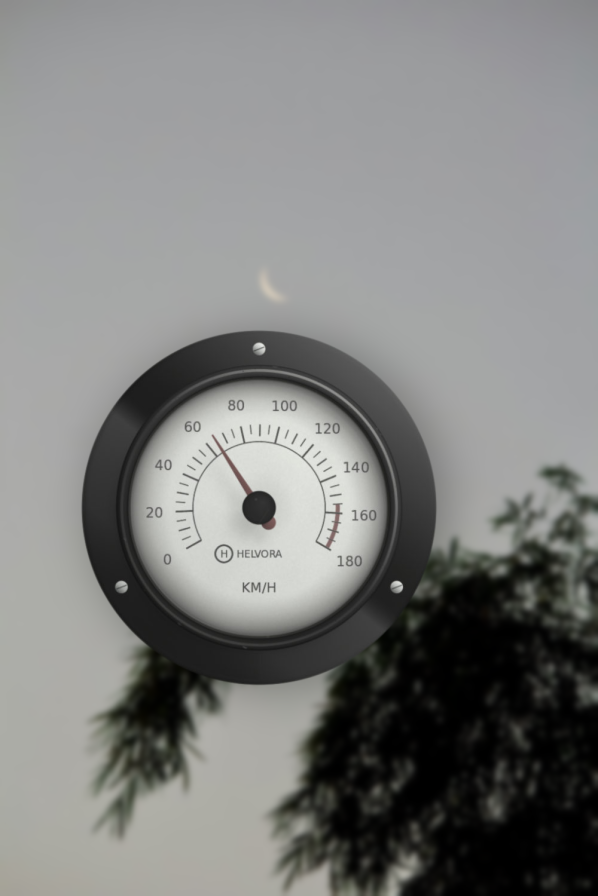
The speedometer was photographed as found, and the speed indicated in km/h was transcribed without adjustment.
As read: 65 km/h
